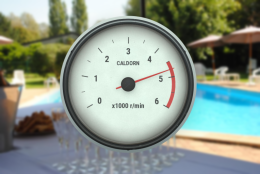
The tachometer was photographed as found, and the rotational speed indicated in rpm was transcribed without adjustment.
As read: 4750 rpm
